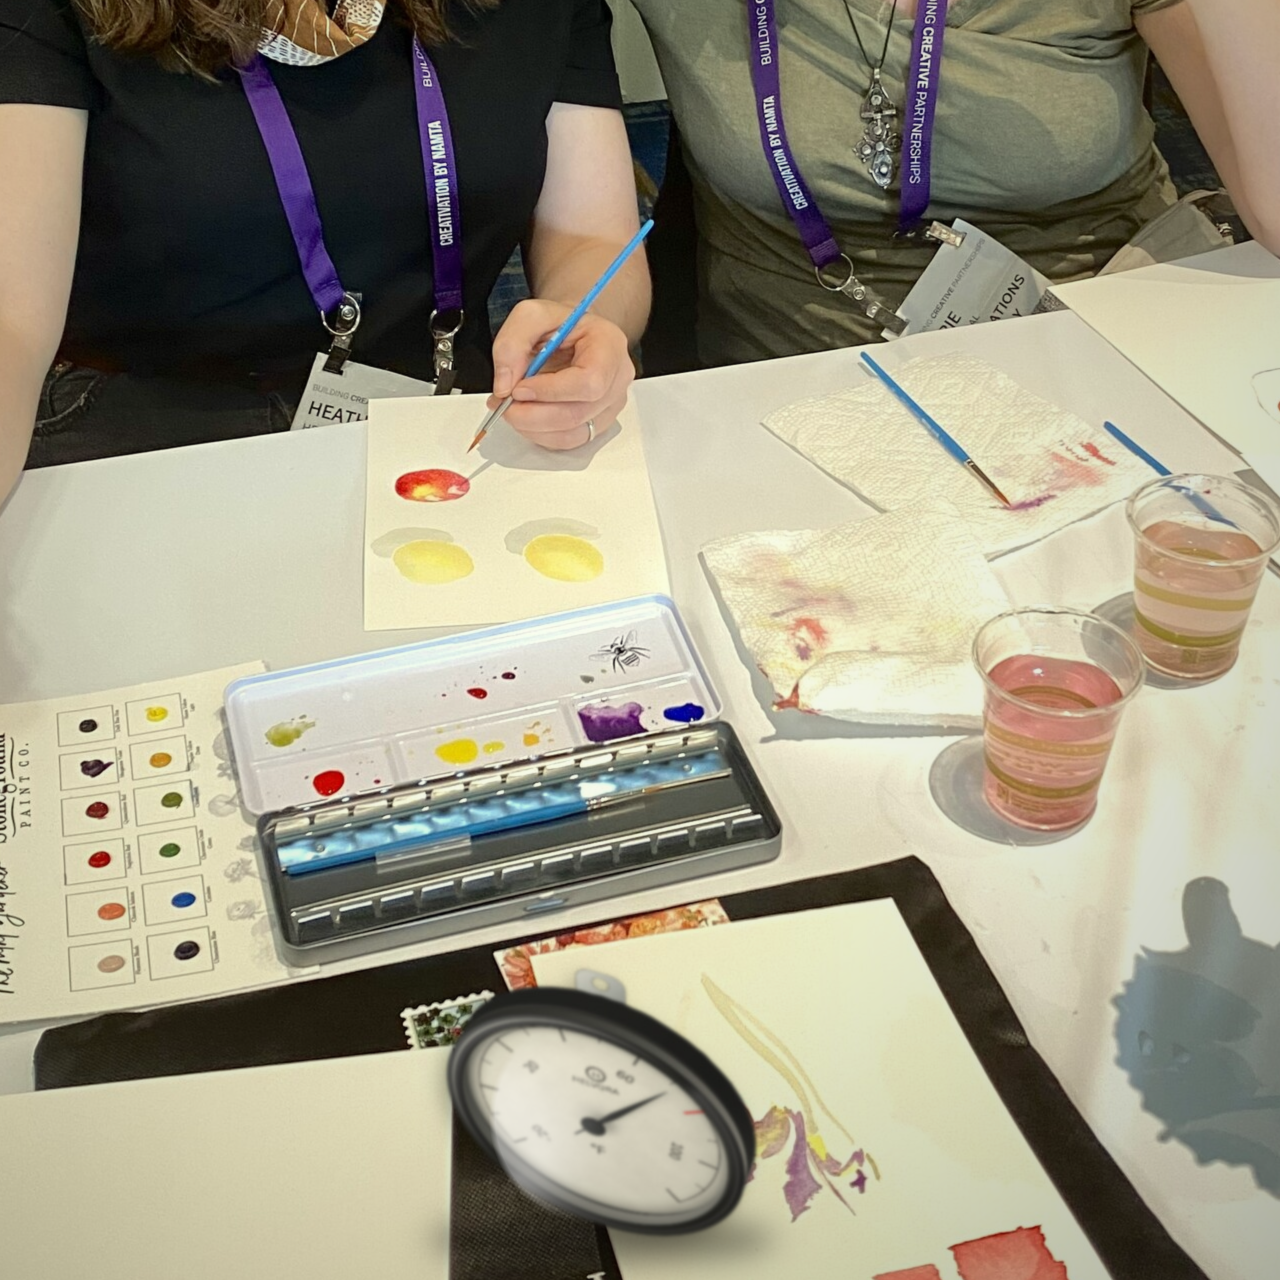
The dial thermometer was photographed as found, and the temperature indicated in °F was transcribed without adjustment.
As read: 70 °F
